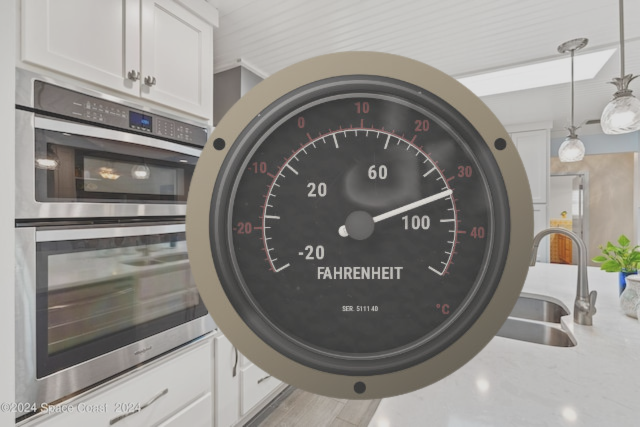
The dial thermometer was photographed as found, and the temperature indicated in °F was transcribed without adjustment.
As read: 90 °F
